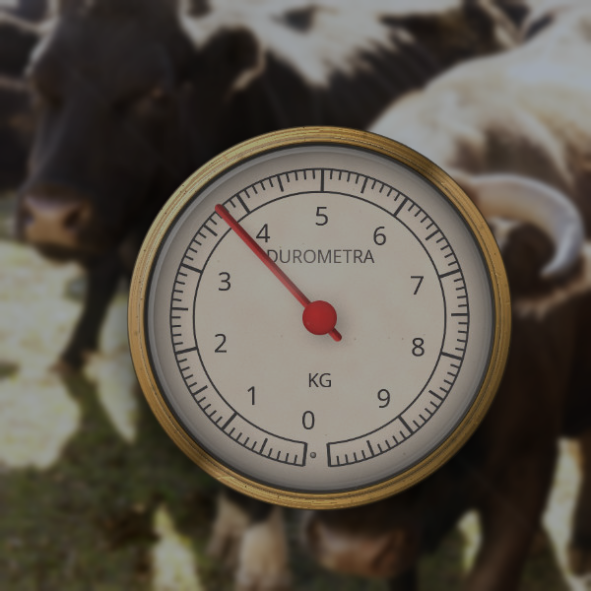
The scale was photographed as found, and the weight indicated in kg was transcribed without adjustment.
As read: 3.75 kg
